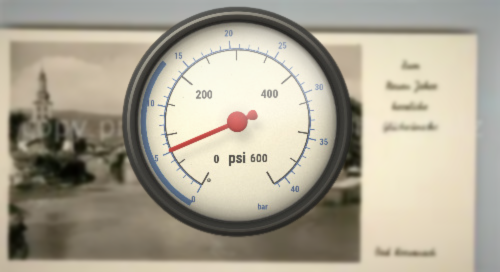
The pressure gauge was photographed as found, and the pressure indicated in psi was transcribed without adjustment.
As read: 75 psi
